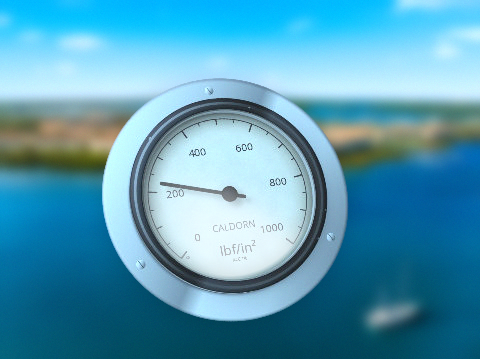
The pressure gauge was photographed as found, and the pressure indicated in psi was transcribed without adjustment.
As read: 225 psi
